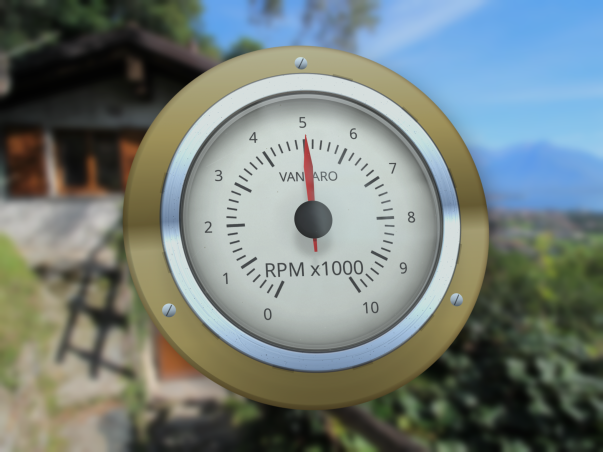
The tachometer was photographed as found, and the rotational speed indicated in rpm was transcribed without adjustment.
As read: 5000 rpm
